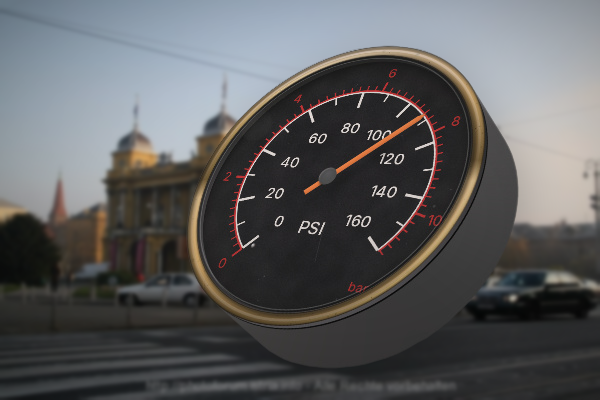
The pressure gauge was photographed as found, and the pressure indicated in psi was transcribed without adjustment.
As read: 110 psi
